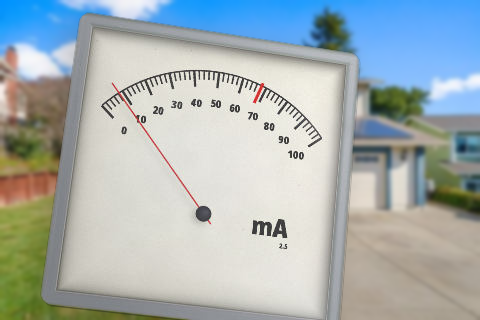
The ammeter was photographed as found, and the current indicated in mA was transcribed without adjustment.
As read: 8 mA
